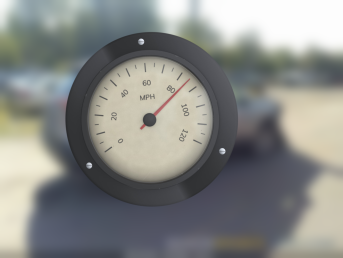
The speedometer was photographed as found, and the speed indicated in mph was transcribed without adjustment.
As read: 85 mph
